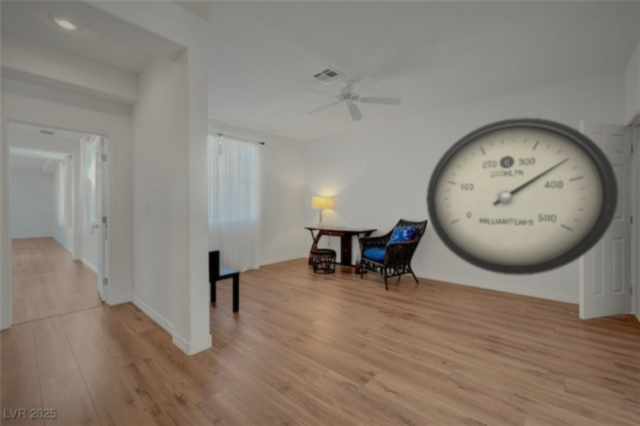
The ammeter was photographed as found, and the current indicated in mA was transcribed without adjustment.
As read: 360 mA
